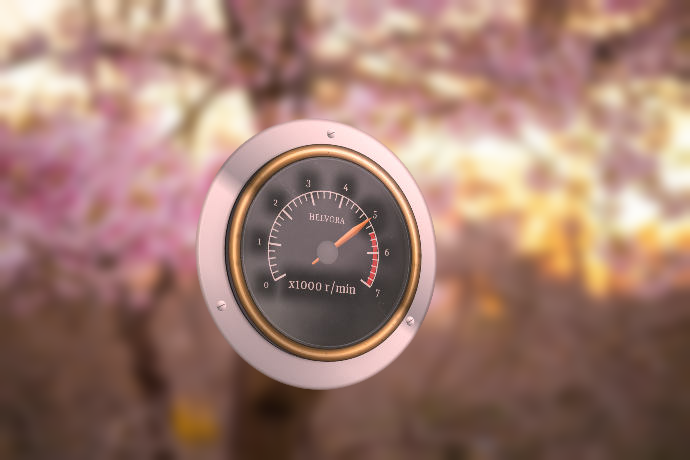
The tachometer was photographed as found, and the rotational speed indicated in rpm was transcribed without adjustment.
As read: 5000 rpm
